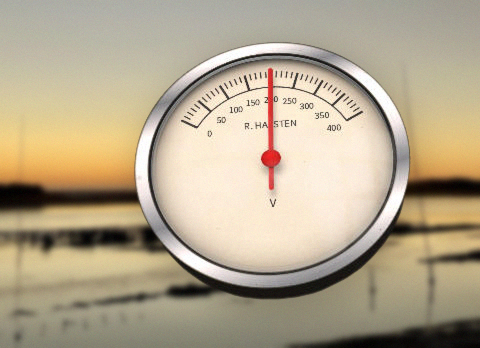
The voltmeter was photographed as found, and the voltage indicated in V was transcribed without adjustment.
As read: 200 V
